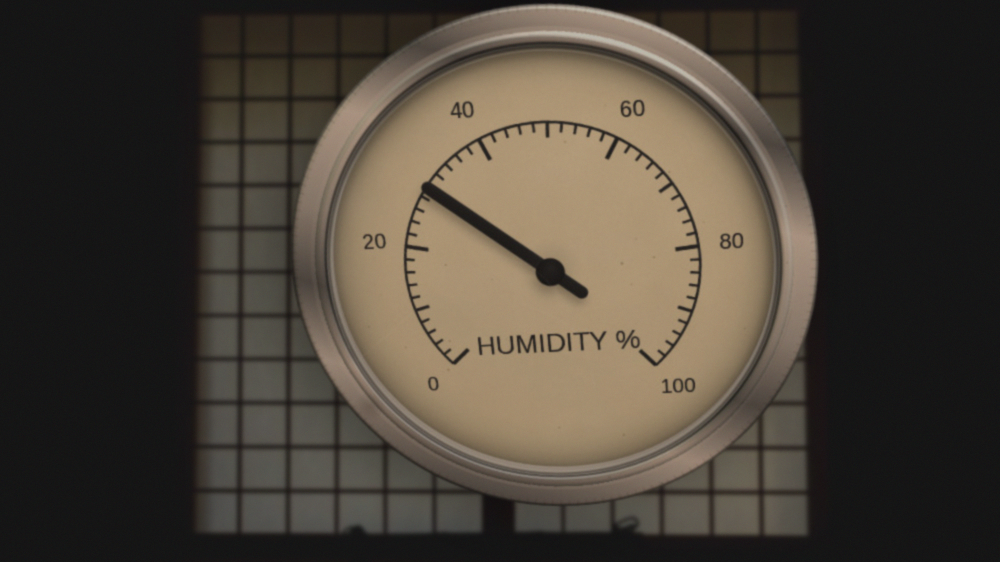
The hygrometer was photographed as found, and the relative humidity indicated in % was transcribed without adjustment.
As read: 30 %
